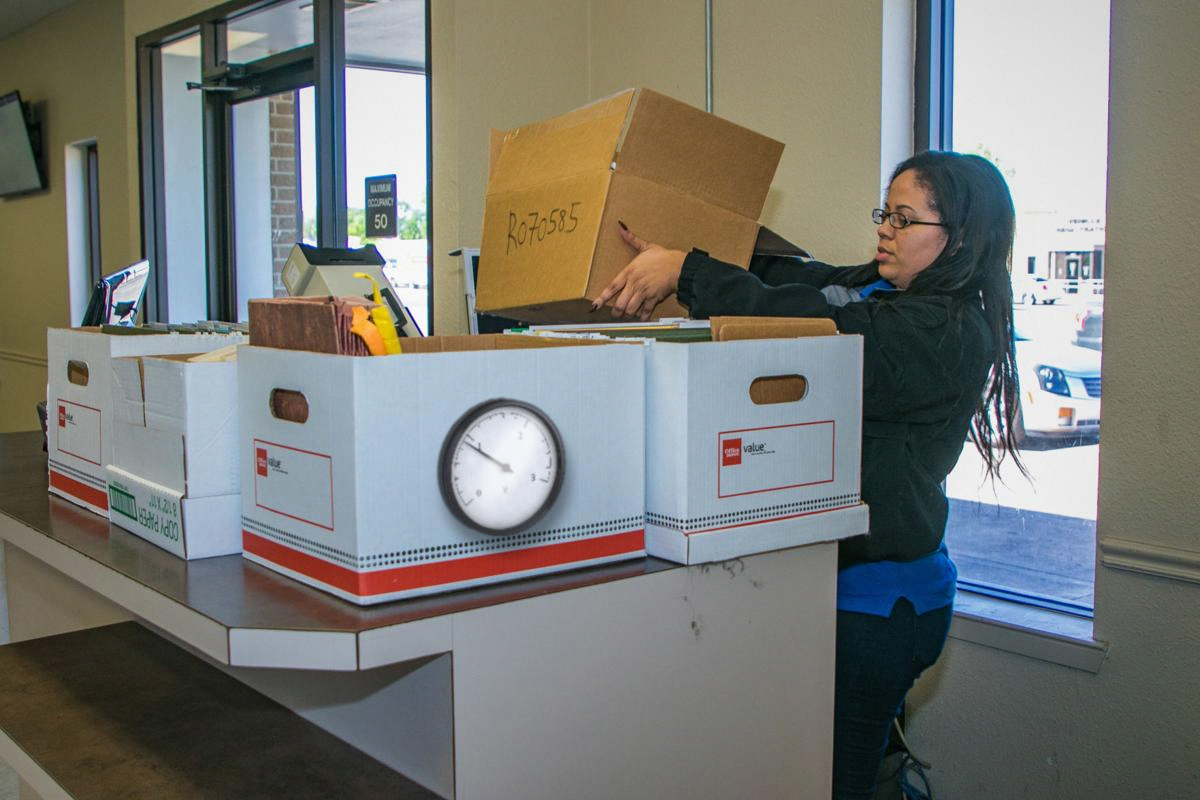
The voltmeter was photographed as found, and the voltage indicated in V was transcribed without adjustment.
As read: 0.9 V
